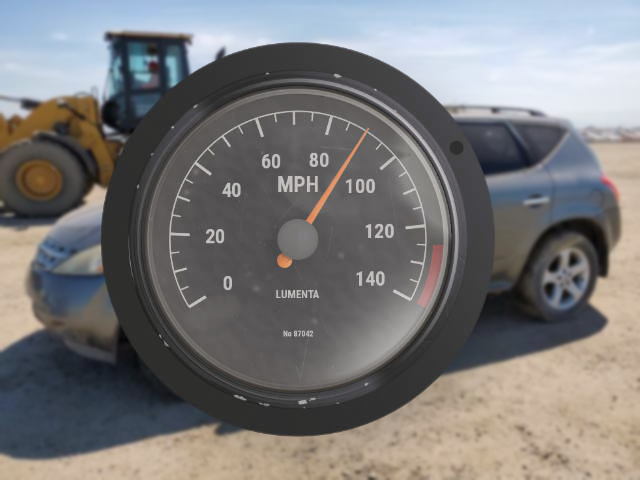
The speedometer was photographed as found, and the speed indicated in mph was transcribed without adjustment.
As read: 90 mph
